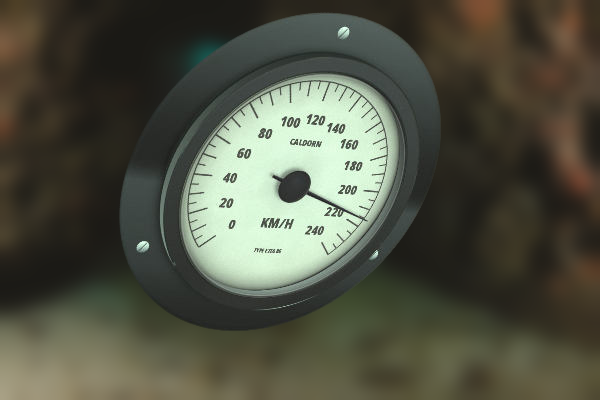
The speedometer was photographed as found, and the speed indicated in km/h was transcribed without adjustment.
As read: 215 km/h
